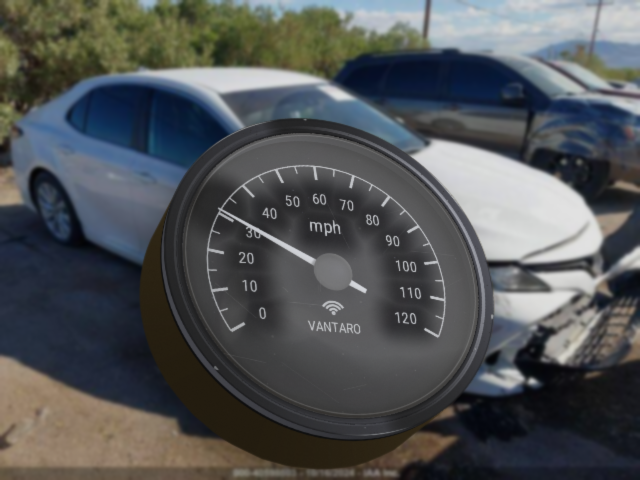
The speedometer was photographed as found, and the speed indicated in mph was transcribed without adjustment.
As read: 30 mph
